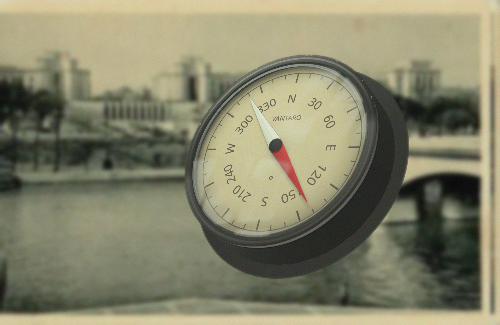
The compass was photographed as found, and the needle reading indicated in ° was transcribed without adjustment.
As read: 140 °
